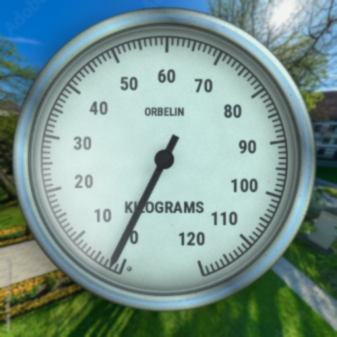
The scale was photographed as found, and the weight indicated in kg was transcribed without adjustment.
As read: 2 kg
